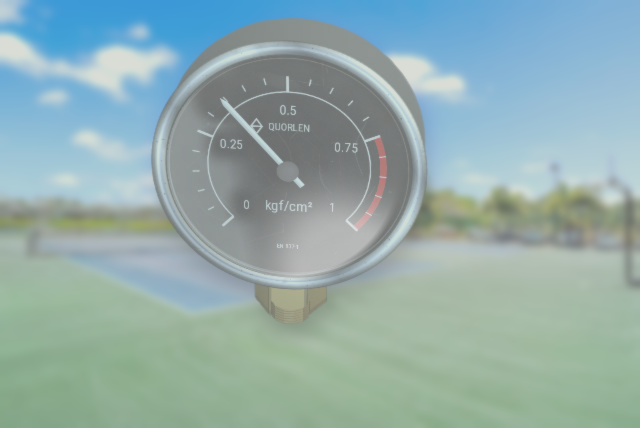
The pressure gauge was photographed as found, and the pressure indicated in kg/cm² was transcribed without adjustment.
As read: 0.35 kg/cm²
